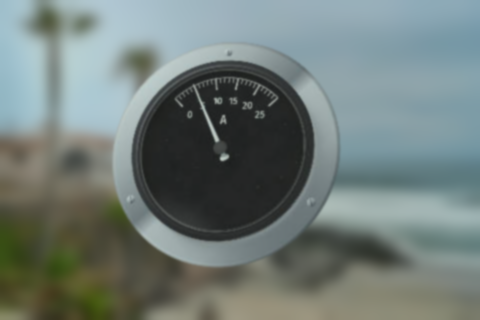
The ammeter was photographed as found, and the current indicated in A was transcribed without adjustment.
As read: 5 A
